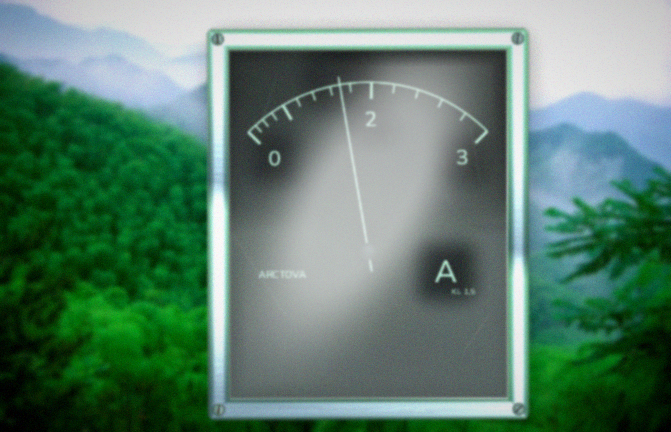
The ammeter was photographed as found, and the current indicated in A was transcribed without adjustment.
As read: 1.7 A
